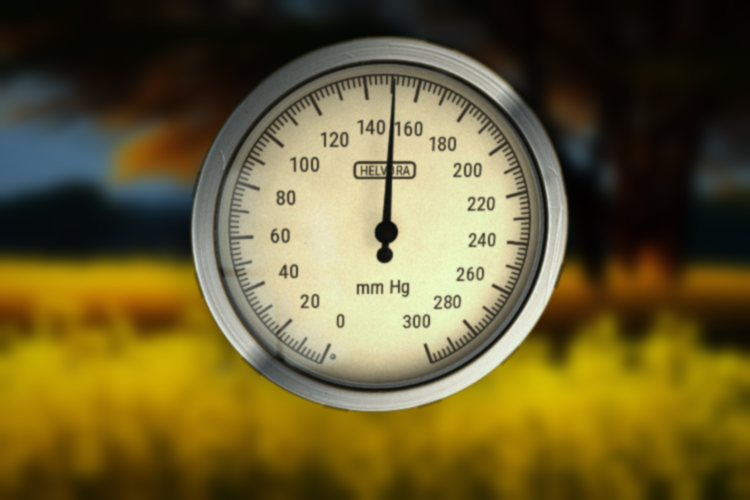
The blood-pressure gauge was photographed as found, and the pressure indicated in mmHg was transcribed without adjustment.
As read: 150 mmHg
